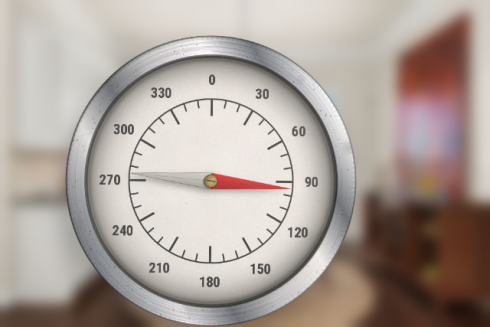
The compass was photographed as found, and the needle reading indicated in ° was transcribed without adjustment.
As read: 95 °
